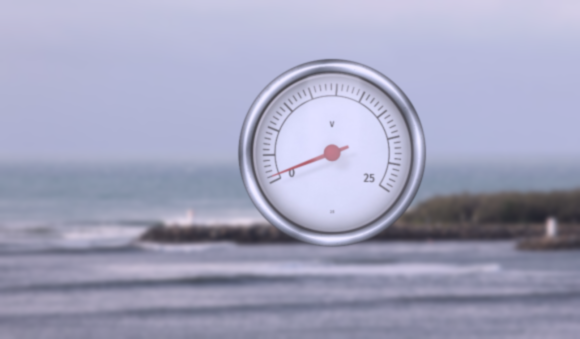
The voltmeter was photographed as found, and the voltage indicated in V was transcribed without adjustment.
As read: 0.5 V
